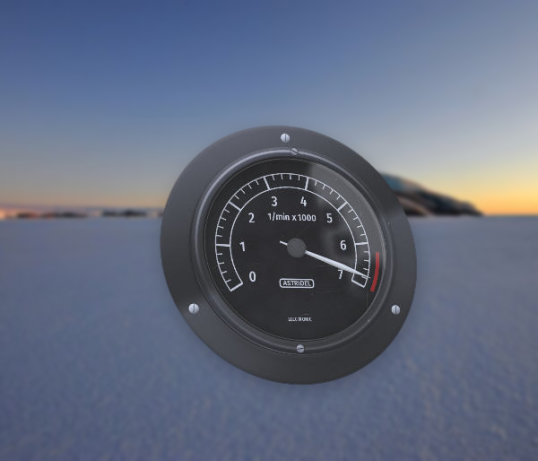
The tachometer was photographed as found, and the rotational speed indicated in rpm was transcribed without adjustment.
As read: 6800 rpm
